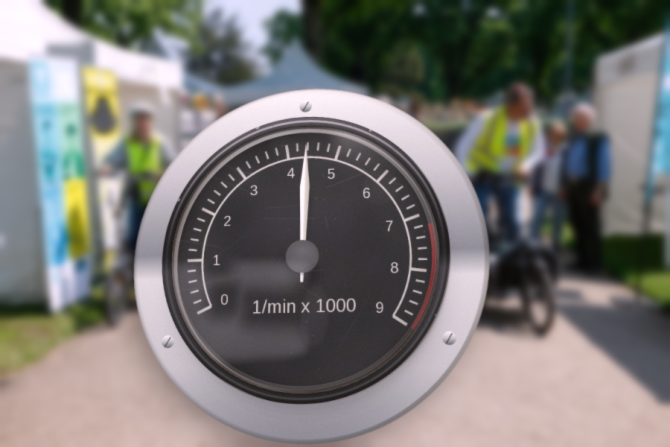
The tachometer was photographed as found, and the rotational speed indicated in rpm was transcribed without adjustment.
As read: 4400 rpm
